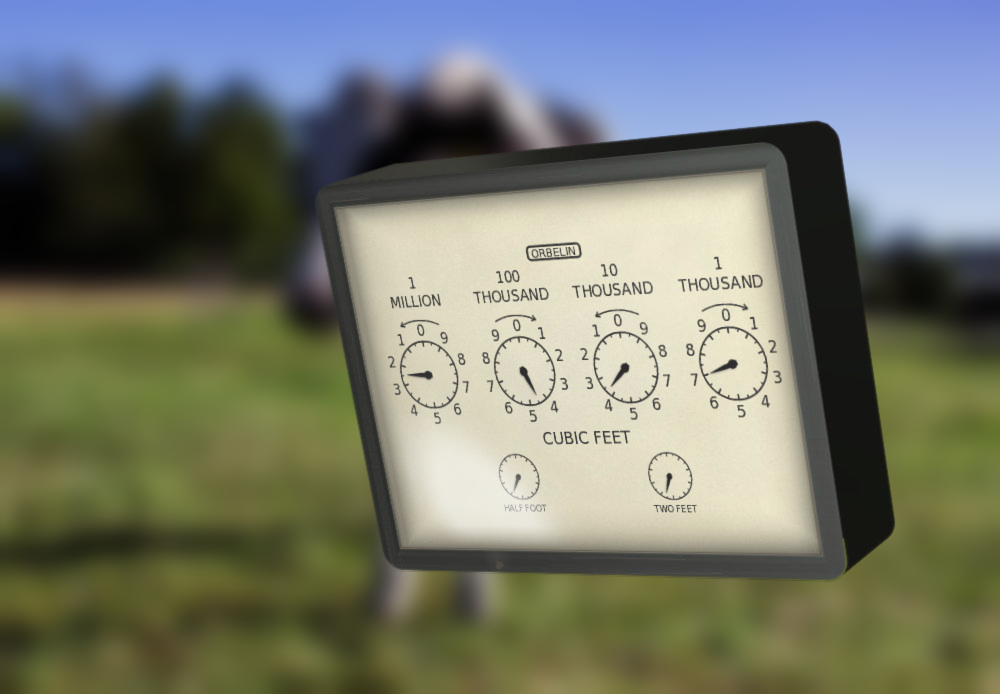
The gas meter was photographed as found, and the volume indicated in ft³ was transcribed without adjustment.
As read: 243700 ft³
